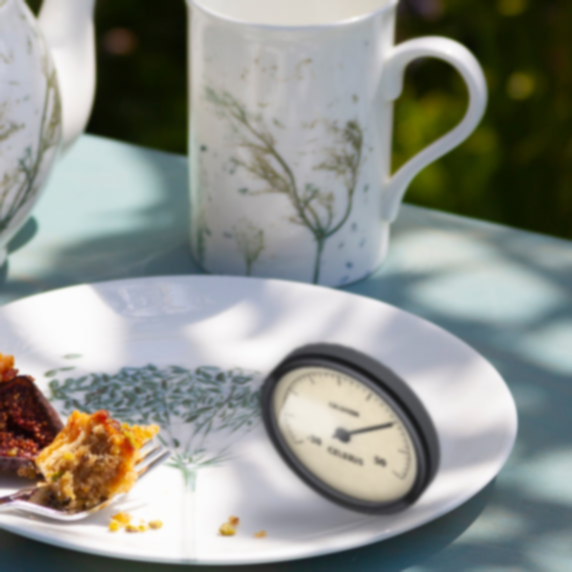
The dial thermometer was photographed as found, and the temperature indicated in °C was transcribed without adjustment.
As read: 30 °C
